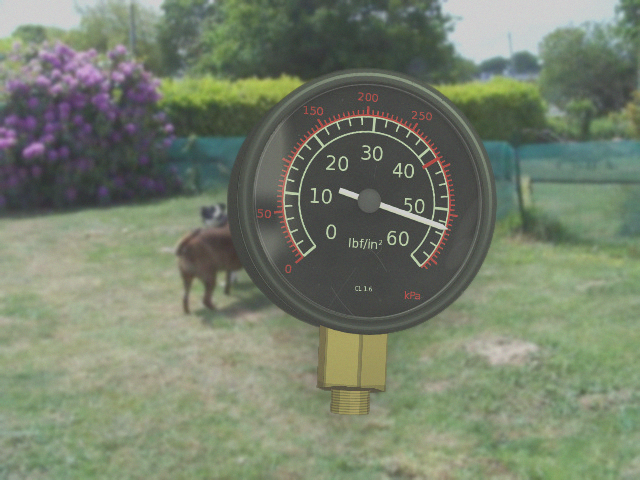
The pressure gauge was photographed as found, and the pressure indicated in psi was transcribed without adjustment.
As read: 53 psi
